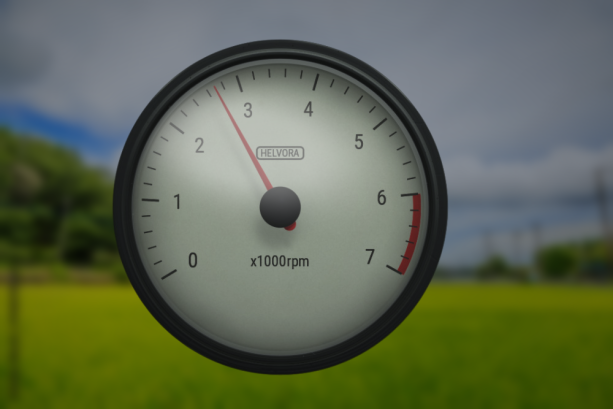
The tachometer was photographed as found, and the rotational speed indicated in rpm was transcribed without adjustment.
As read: 2700 rpm
